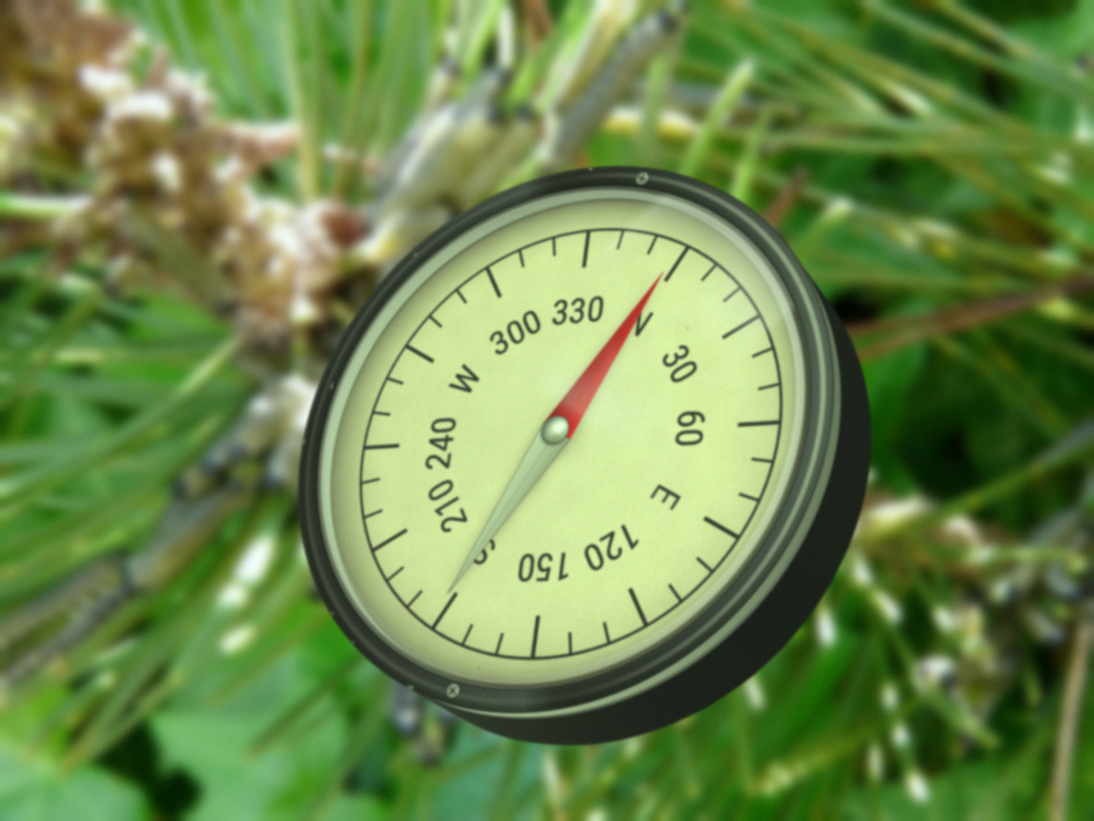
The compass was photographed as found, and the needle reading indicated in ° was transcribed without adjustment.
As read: 0 °
